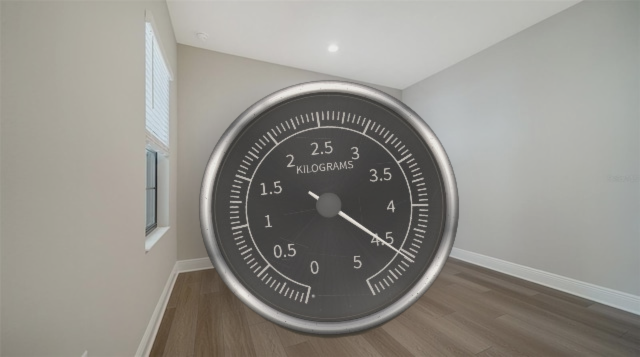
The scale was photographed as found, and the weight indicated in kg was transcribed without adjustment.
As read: 4.55 kg
